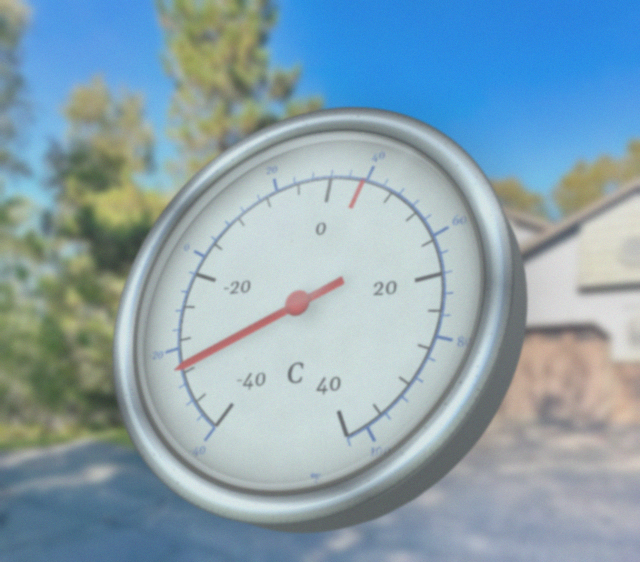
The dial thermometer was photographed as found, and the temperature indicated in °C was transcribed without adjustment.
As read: -32 °C
